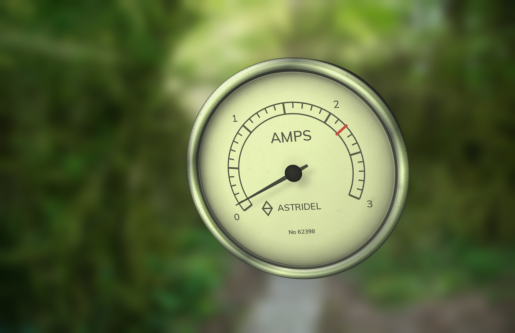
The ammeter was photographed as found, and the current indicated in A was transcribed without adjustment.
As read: 0.1 A
